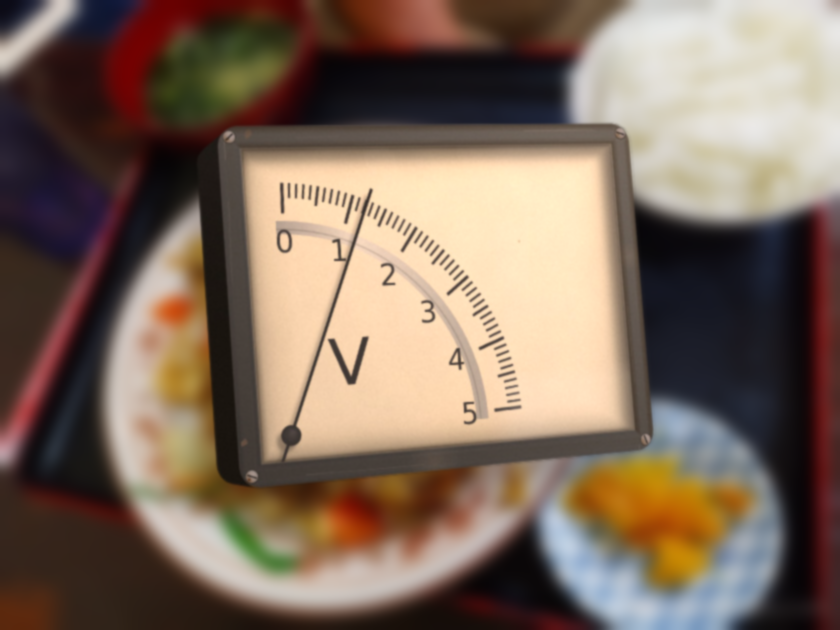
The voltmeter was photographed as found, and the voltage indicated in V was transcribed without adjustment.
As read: 1.2 V
